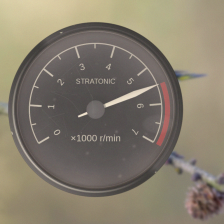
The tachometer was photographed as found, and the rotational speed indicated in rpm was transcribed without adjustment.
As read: 5500 rpm
